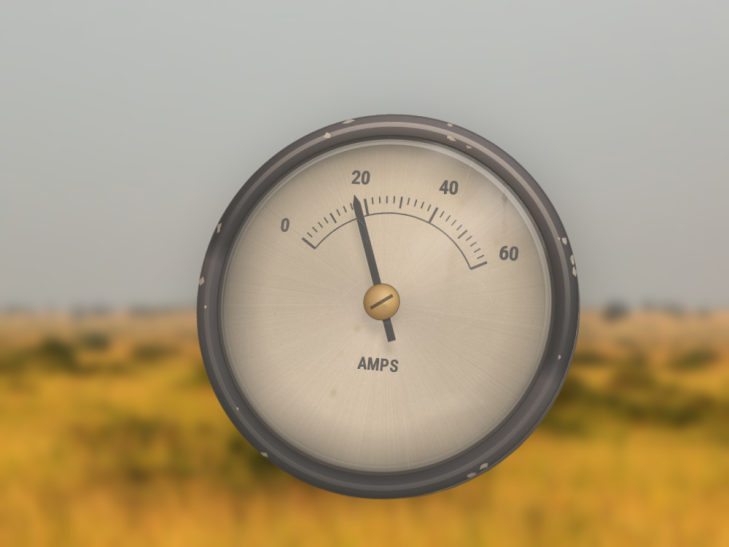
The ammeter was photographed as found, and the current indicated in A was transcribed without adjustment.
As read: 18 A
